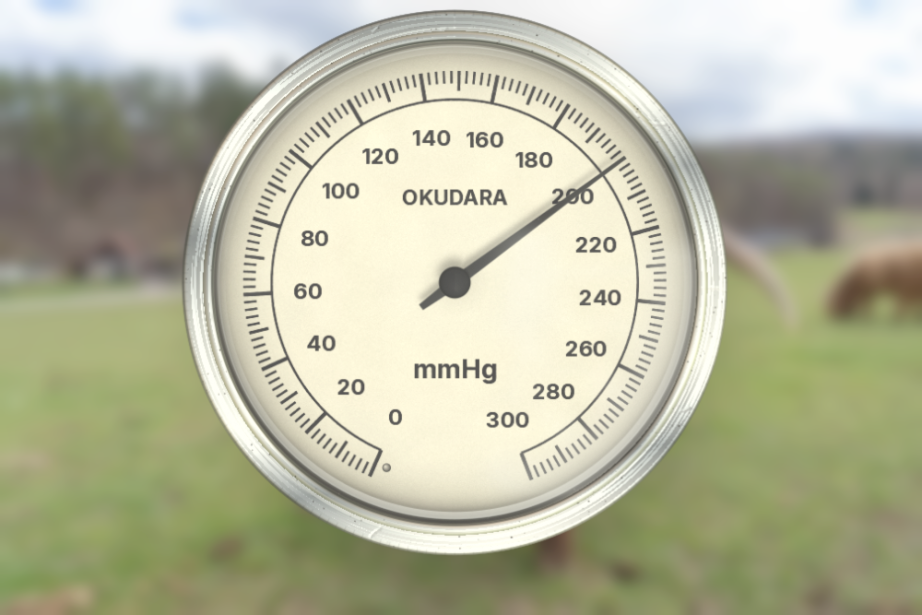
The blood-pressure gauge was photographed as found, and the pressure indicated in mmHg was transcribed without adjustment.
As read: 200 mmHg
